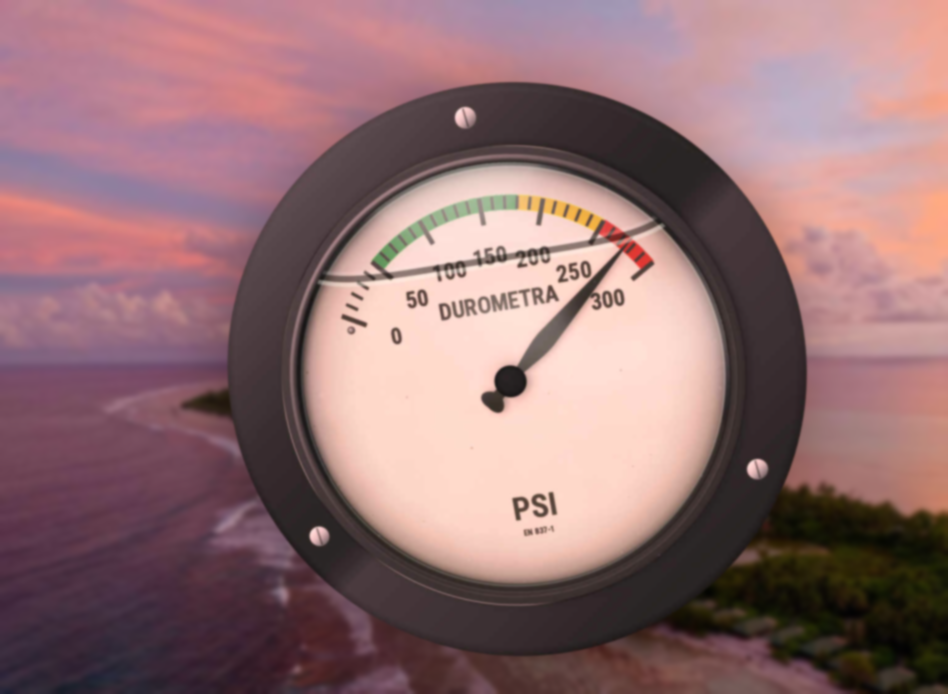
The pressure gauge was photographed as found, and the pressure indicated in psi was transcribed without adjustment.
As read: 275 psi
